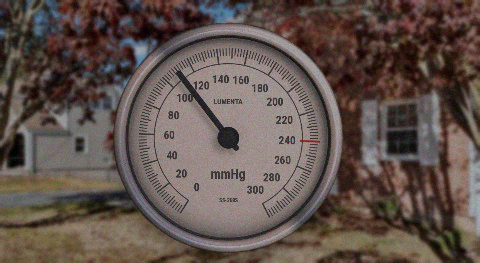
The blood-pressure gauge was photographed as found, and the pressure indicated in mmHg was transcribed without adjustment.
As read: 110 mmHg
